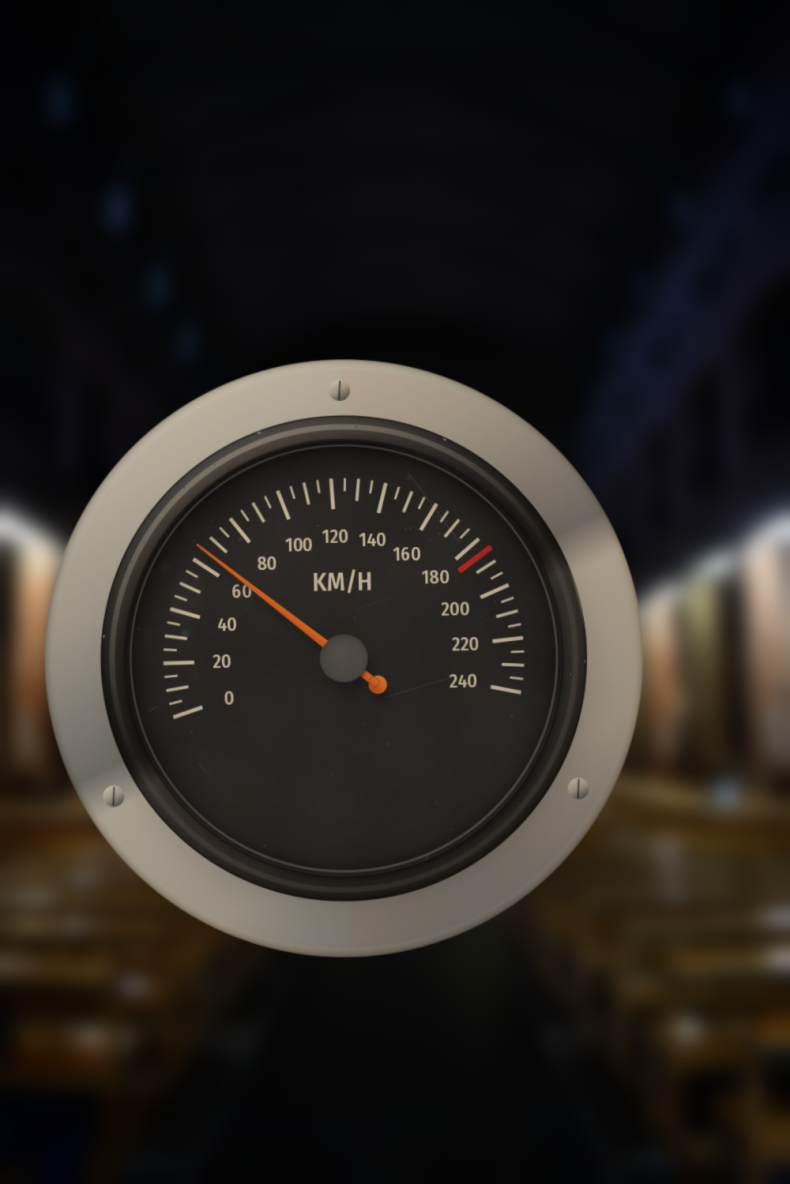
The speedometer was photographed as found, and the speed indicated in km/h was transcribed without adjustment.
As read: 65 km/h
